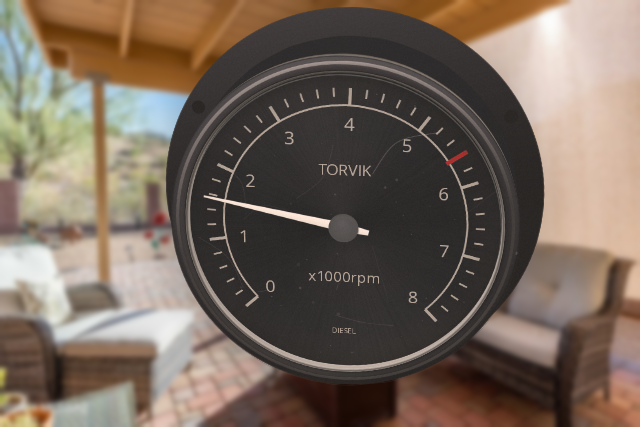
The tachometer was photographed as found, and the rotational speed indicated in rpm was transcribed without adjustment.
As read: 1600 rpm
